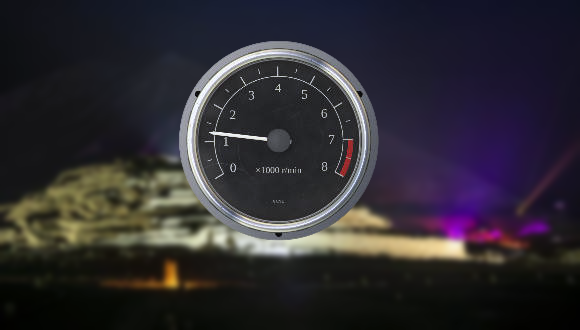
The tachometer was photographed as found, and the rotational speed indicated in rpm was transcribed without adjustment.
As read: 1250 rpm
